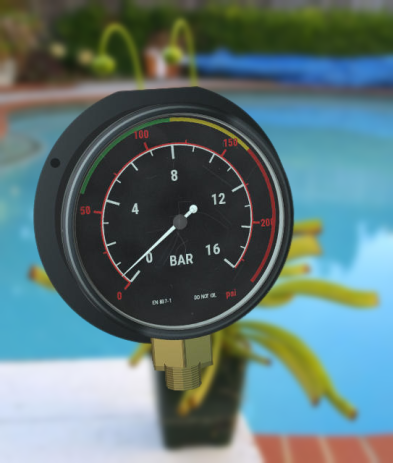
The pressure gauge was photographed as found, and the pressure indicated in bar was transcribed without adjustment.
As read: 0.5 bar
